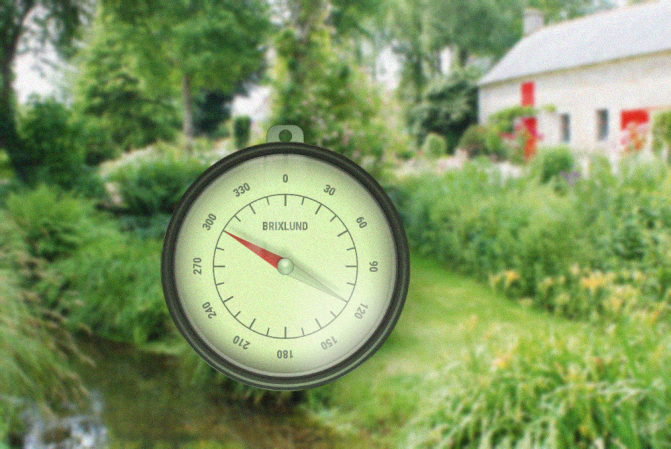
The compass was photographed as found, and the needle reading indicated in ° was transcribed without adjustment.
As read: 300 °
